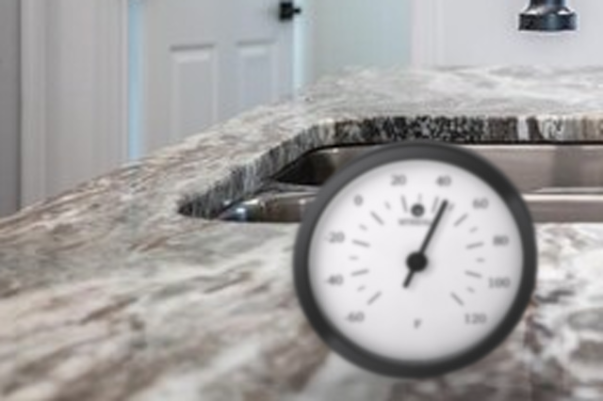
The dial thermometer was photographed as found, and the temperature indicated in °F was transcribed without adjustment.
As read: 45 °F
